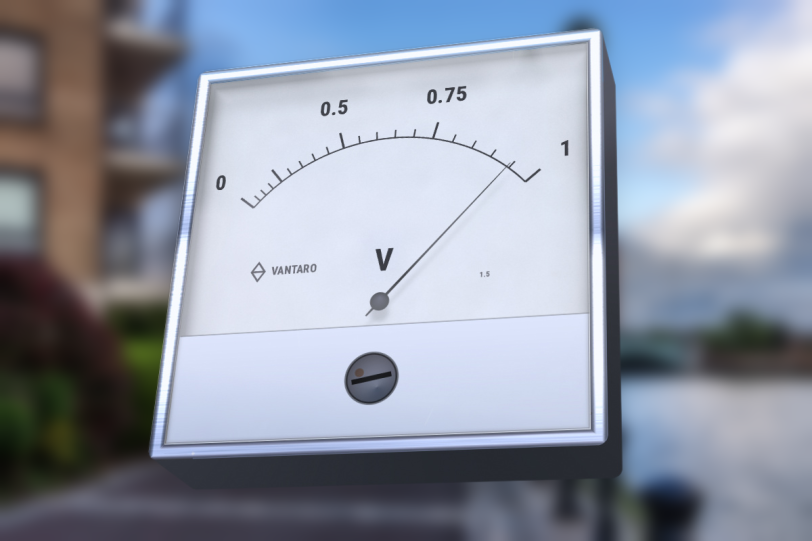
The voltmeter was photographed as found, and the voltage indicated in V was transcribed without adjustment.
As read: 0.95 V
